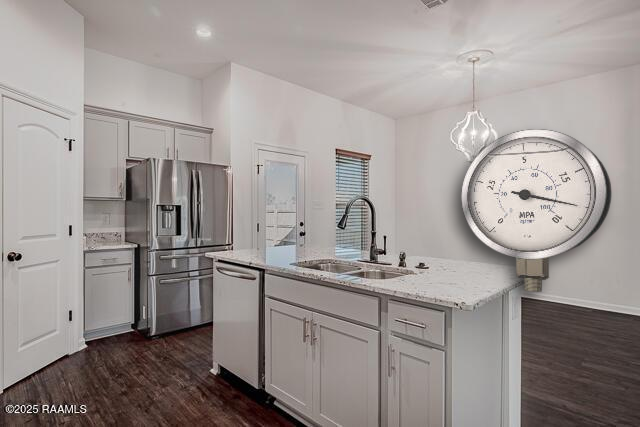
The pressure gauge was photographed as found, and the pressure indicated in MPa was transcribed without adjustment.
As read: 9 MPa
